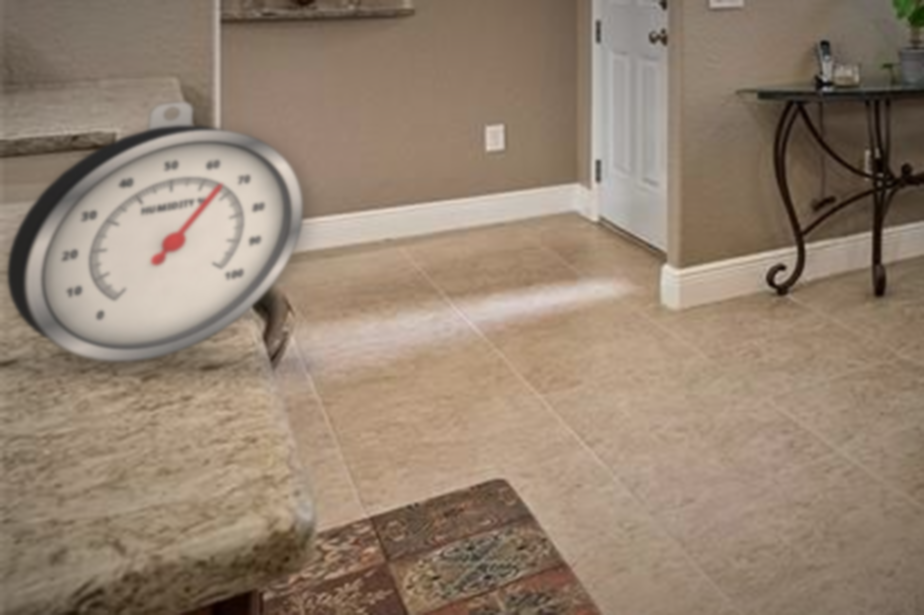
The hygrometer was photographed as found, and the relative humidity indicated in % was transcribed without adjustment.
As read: 65 %
